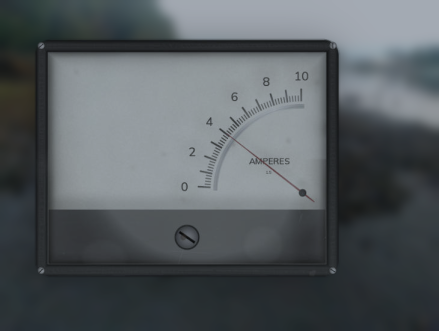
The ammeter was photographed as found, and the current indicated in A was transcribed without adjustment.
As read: 4 A
